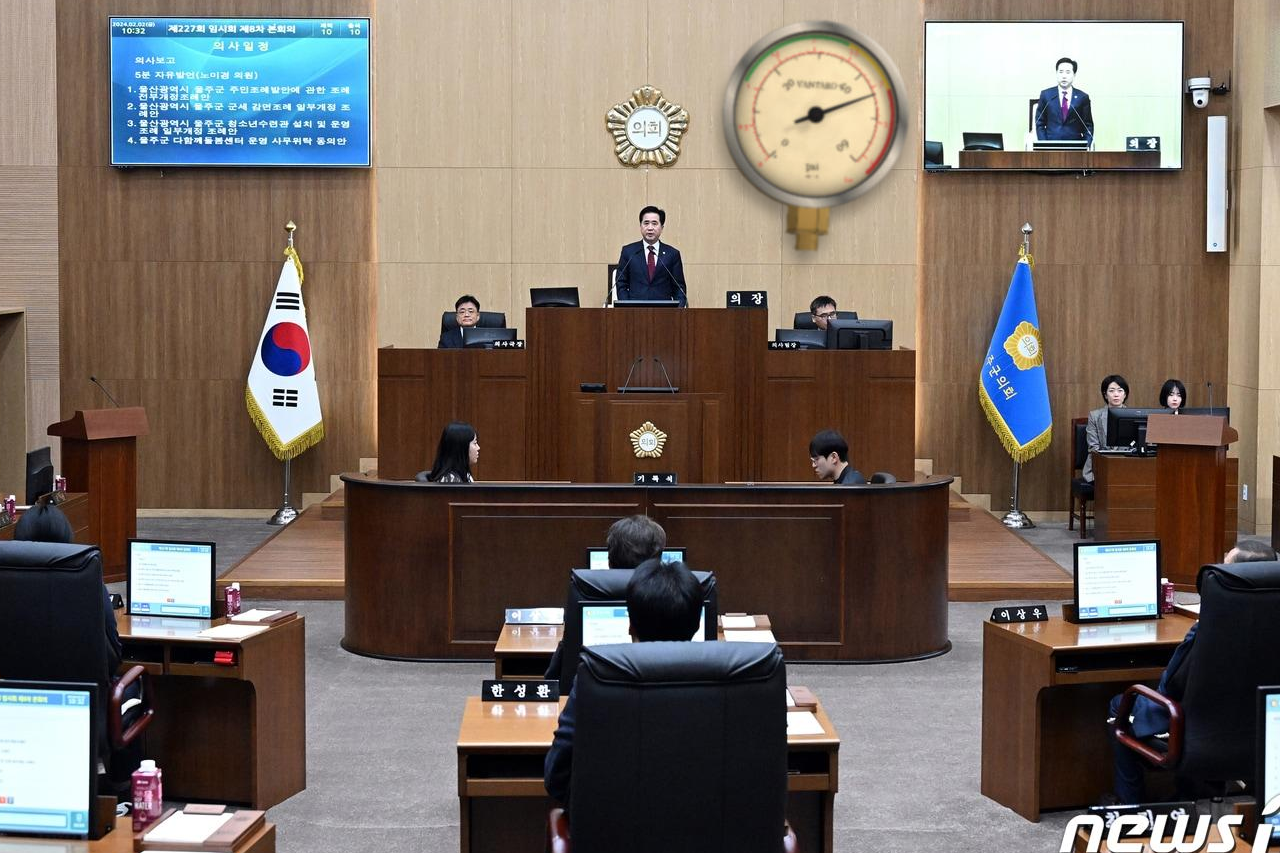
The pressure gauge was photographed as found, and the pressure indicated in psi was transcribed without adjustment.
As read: 45 psi
